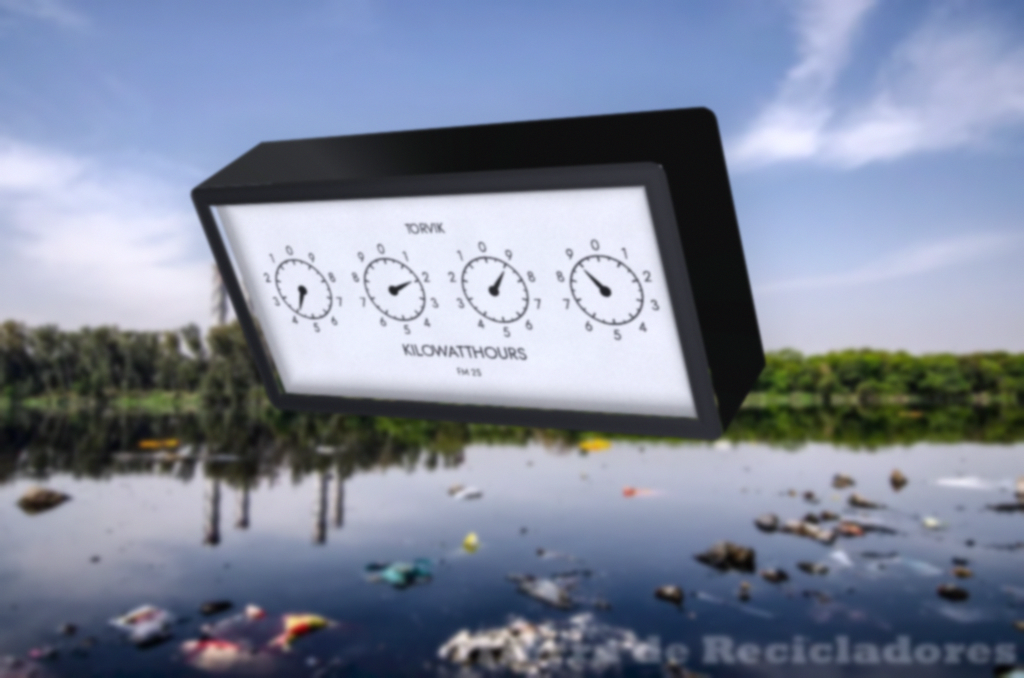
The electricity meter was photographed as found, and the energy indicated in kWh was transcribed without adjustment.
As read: 4189 kWh
